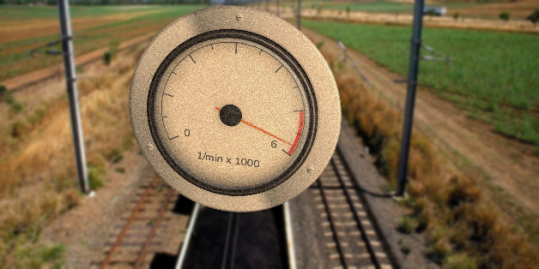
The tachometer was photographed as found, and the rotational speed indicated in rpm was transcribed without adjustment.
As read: 5750 rpm
